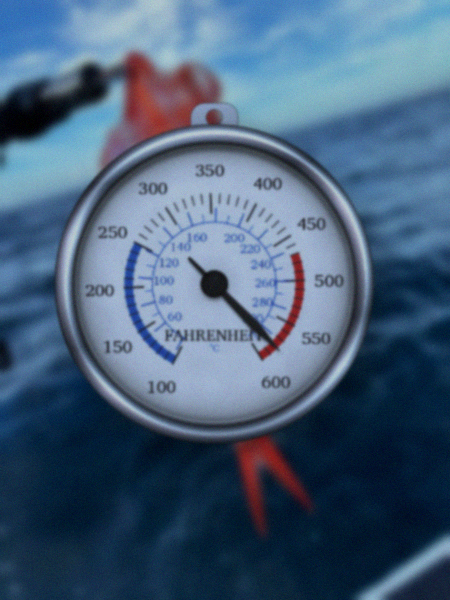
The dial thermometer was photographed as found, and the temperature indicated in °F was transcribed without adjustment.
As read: 580 °F
